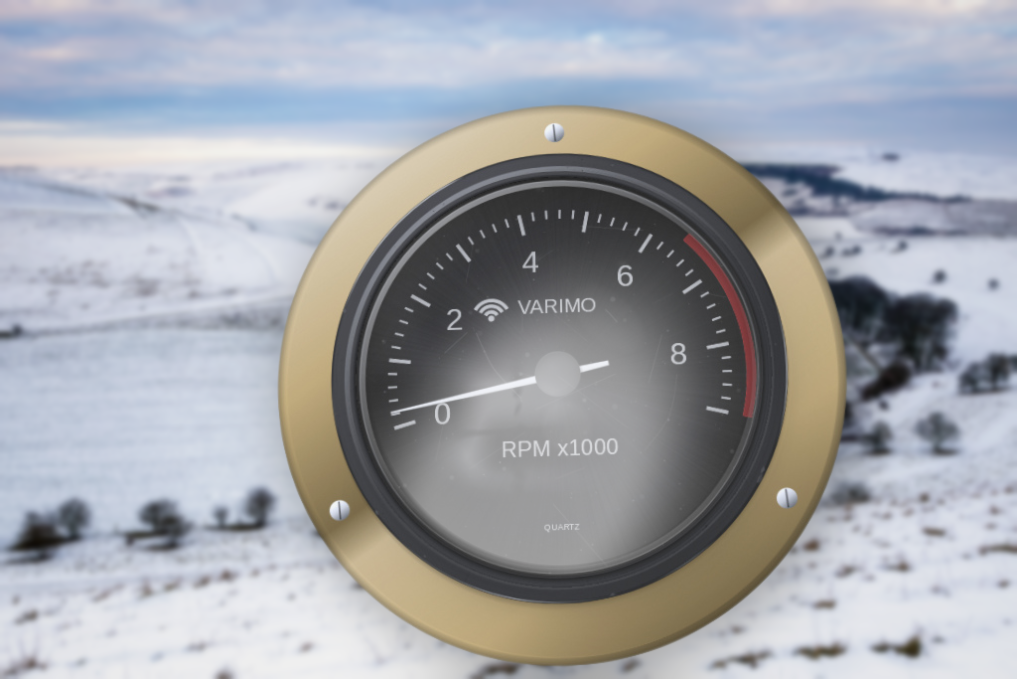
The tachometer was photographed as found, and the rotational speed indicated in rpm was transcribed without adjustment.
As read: 200 rpm
